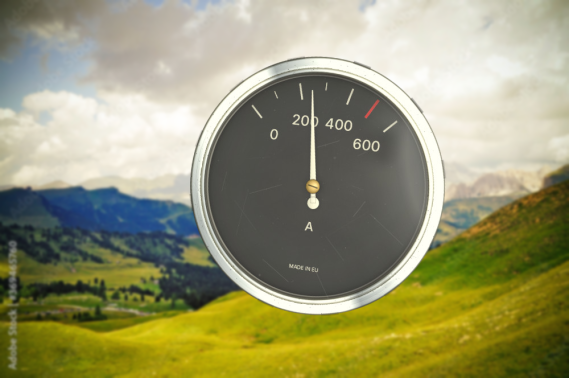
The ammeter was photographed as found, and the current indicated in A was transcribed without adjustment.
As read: 250 A
